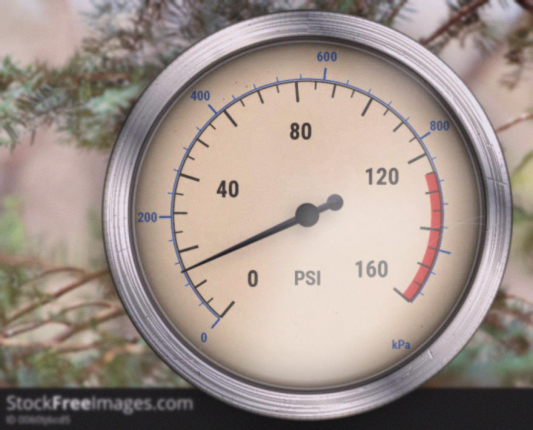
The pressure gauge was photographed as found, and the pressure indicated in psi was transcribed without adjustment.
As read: 15 psi
